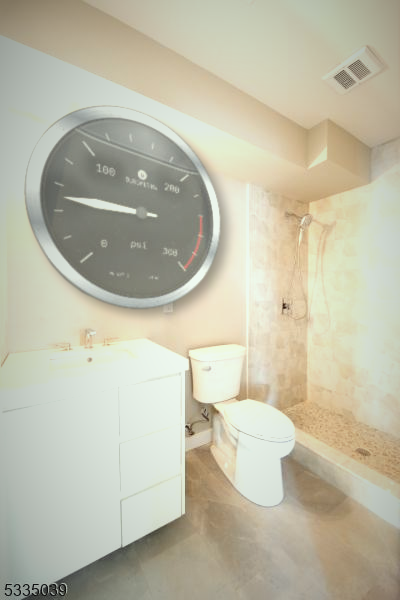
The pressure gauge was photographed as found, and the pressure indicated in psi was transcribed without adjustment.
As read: 50 psi
